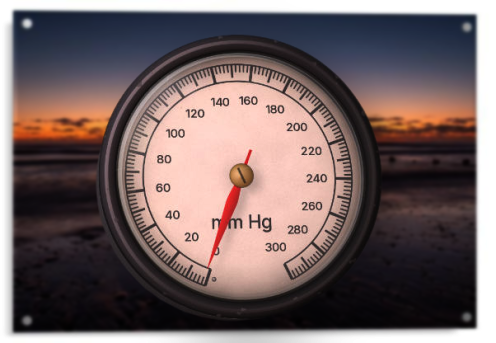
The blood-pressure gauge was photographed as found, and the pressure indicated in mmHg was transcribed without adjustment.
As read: 2 mmHg
